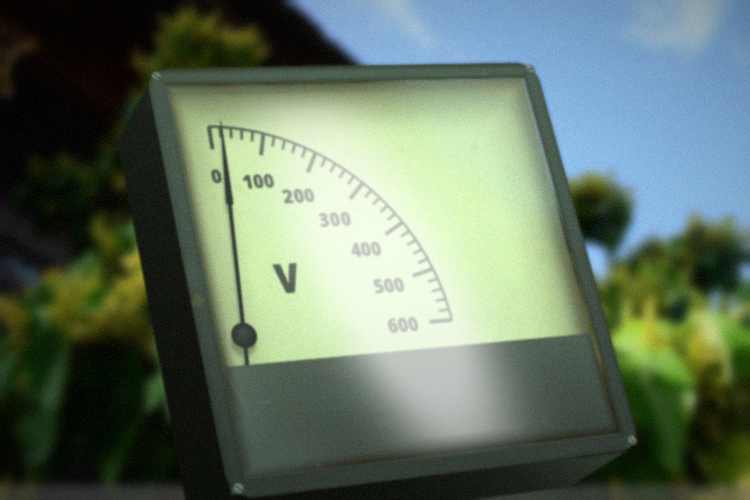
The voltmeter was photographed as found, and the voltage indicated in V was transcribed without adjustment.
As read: 20 V
